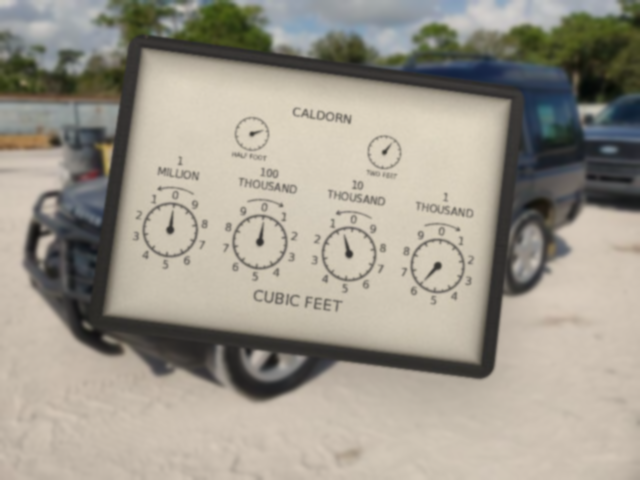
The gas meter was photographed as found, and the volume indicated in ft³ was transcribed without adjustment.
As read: 600 ft³
